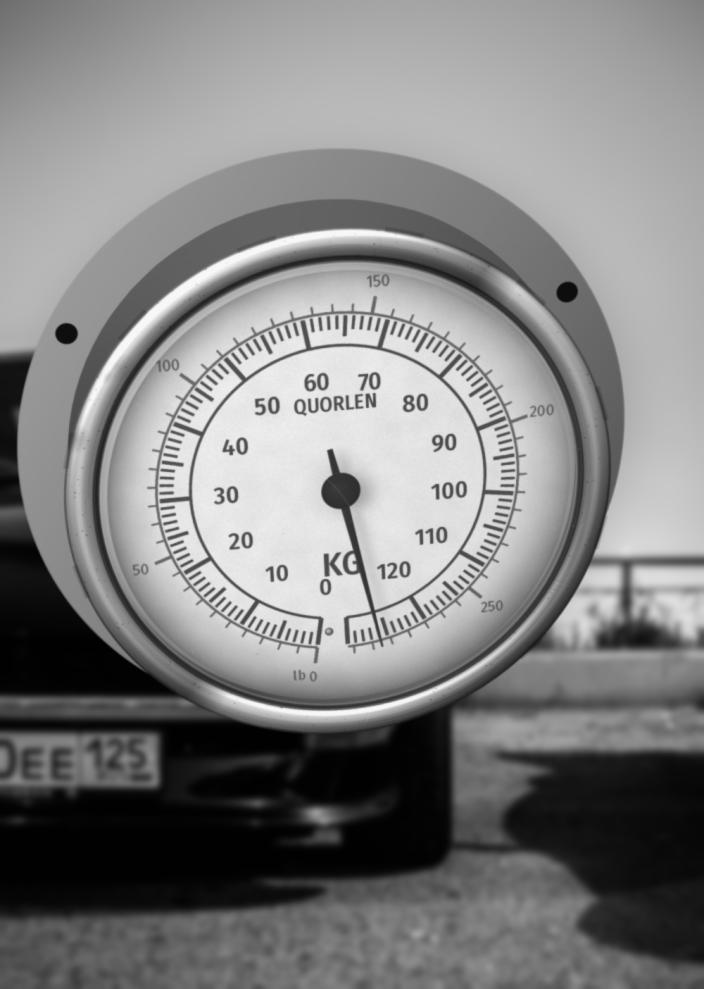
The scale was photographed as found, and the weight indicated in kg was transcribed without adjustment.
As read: 126 kg
